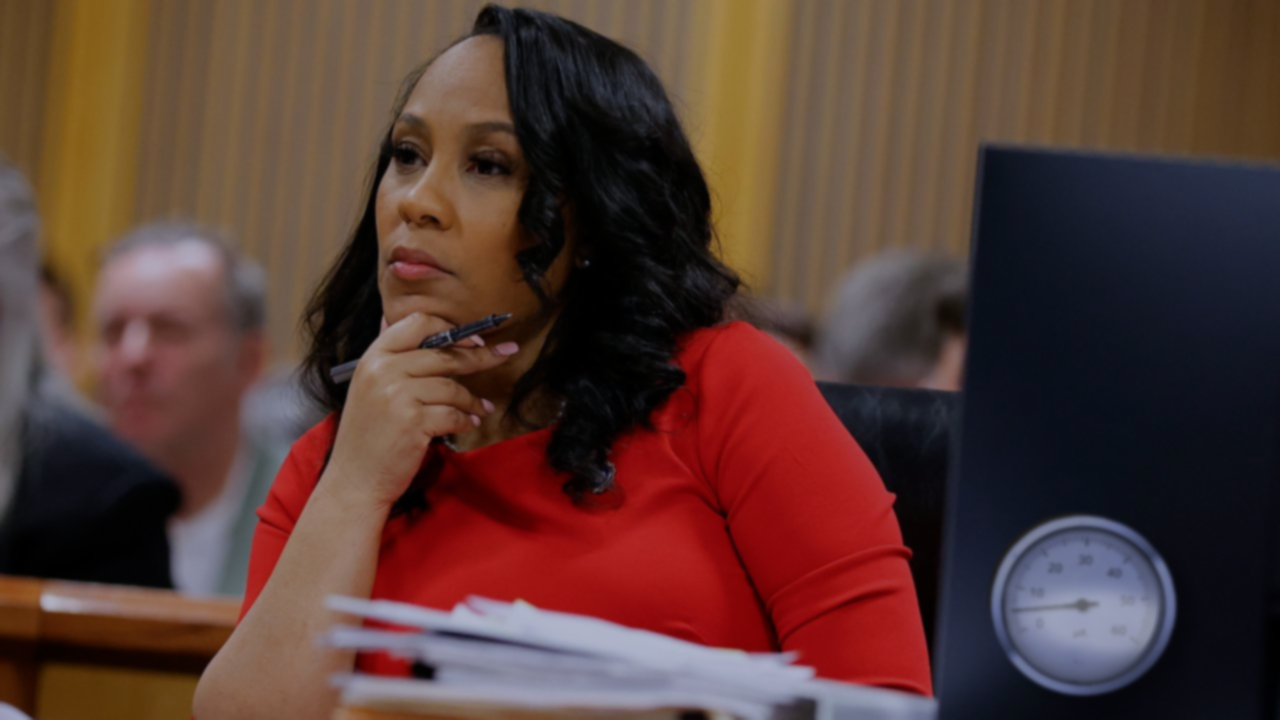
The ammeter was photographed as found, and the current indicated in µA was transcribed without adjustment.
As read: 5 µA
